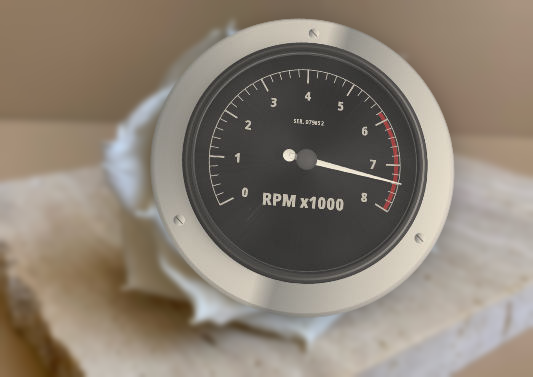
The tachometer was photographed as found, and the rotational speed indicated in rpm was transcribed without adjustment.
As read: 7400 rpm
